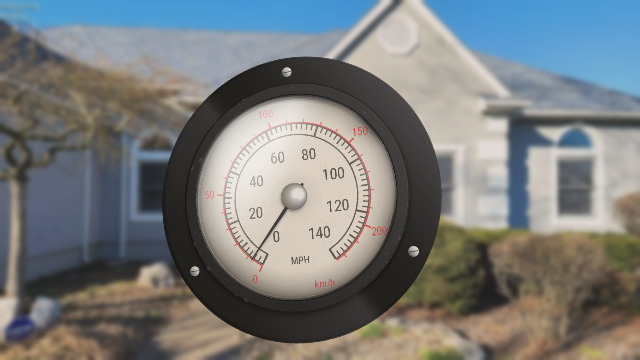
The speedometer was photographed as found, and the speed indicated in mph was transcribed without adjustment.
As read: 4 mph
